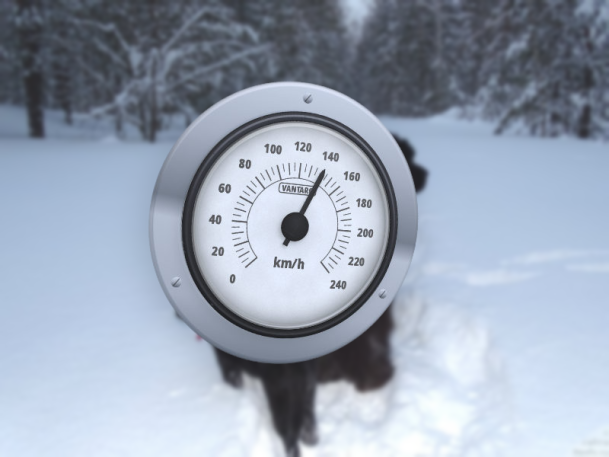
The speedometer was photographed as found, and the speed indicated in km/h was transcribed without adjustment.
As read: 140 km/h
